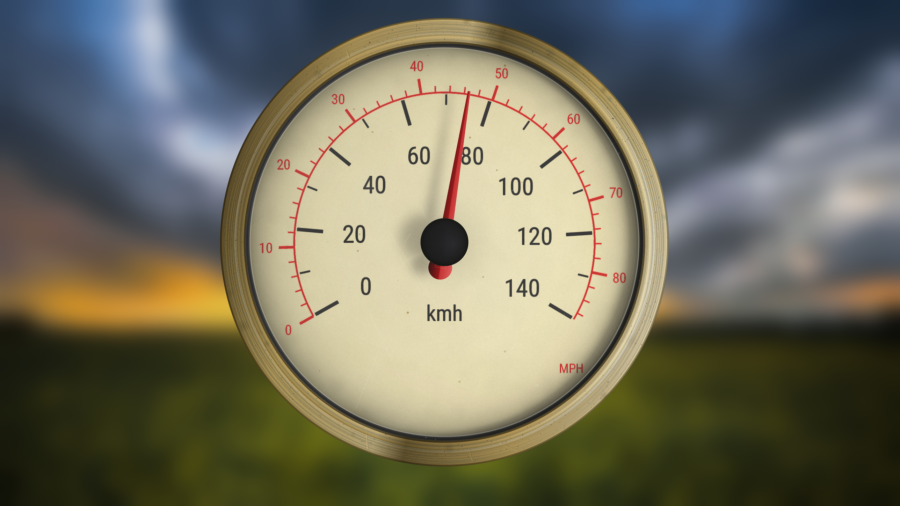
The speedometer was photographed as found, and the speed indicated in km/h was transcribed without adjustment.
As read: 75 km/h
